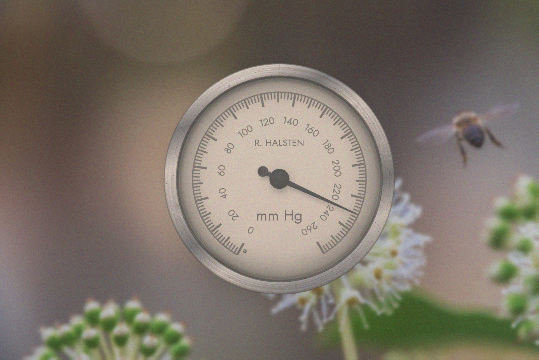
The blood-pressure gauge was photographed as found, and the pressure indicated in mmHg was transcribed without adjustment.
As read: 230 mmHg
